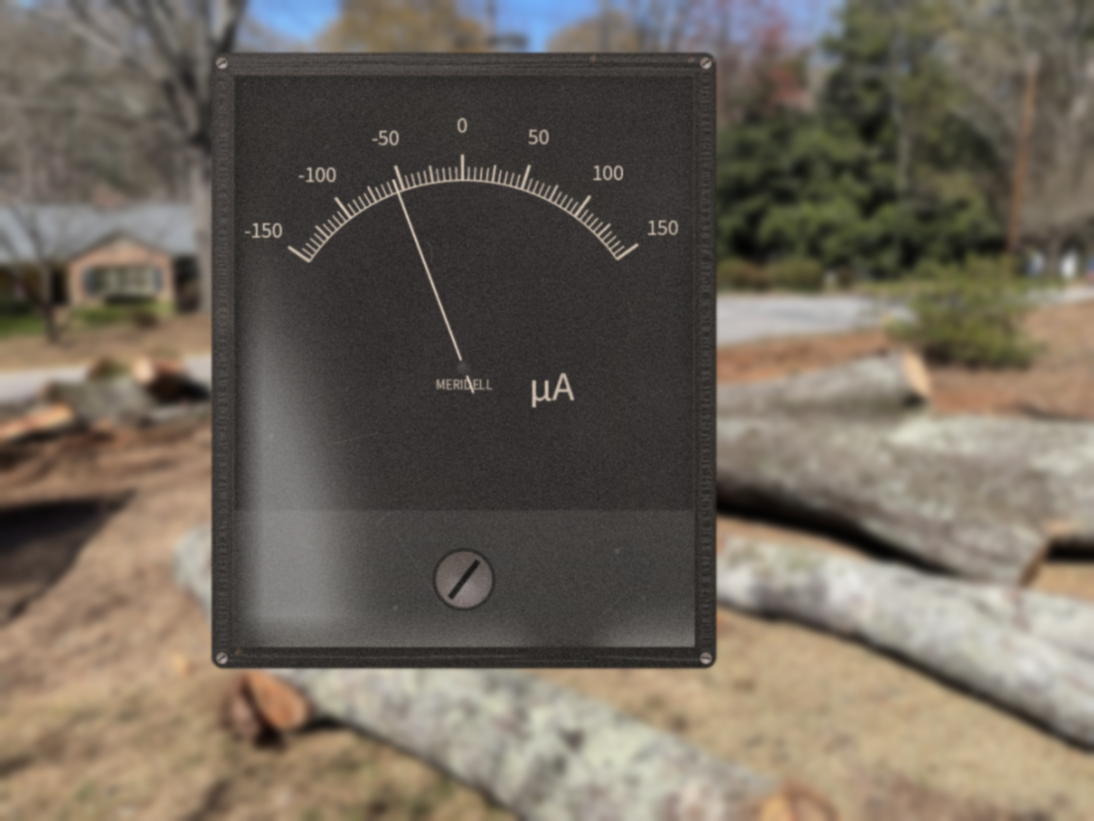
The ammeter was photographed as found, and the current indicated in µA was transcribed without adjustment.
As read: -55 µA
